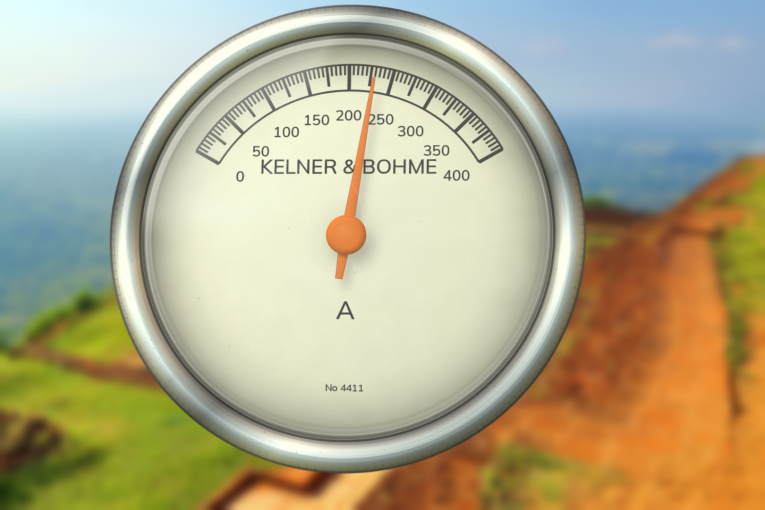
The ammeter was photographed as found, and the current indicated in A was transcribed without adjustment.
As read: 230 A
